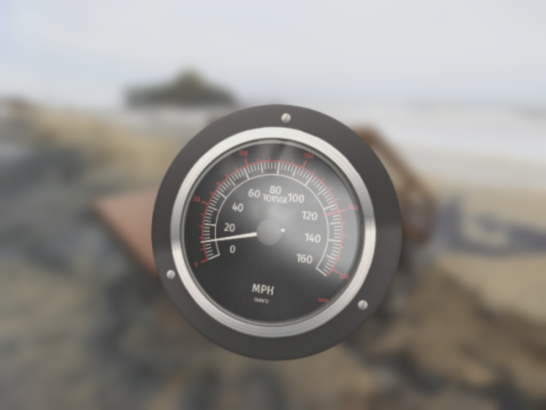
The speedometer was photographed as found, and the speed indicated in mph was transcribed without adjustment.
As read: 10 mph
